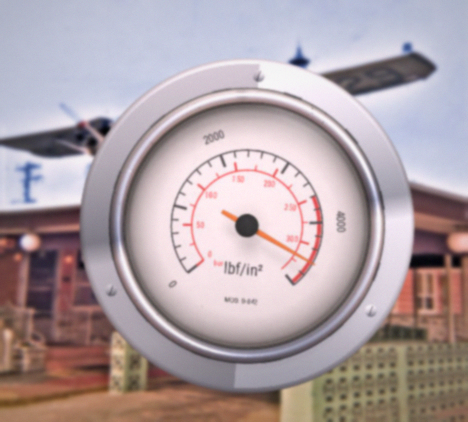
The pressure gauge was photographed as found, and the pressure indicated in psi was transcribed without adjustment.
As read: 4600 psi
